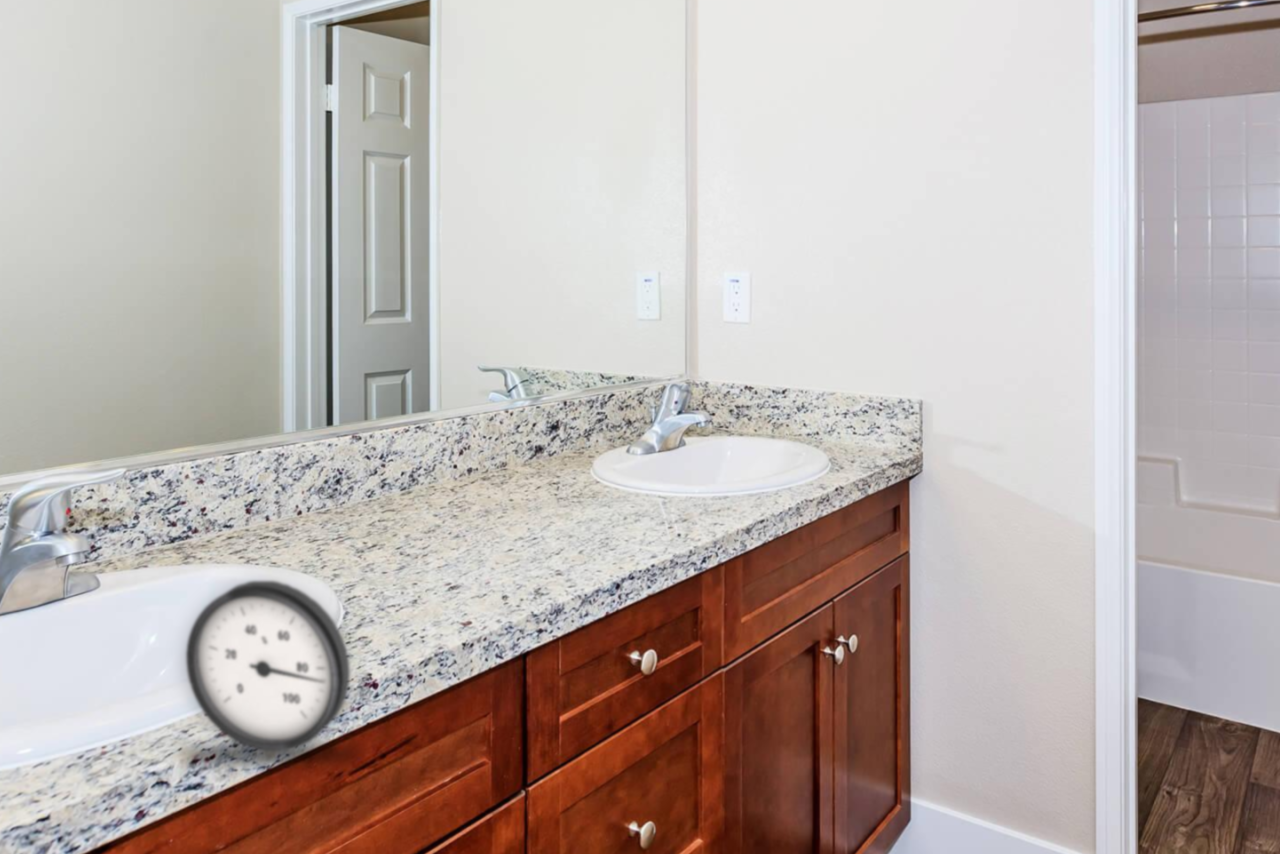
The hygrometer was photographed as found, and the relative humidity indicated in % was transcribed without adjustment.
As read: 84 %
